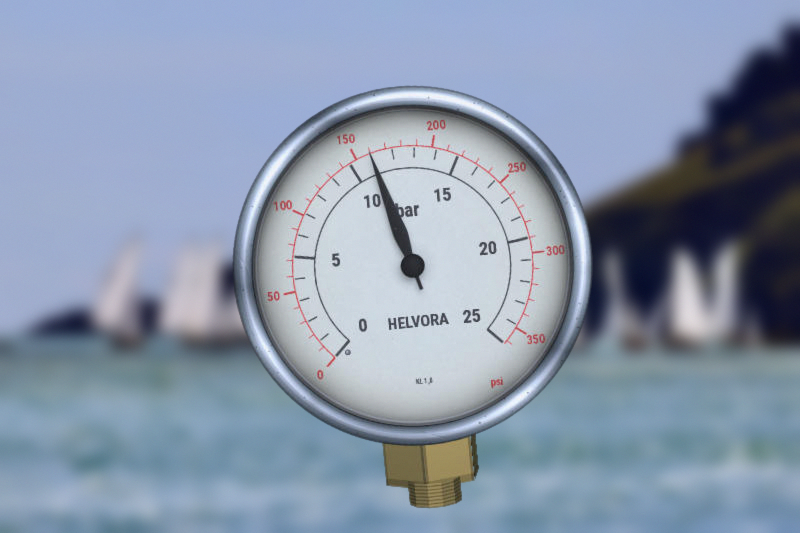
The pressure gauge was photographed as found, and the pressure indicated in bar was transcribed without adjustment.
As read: 11 bar
